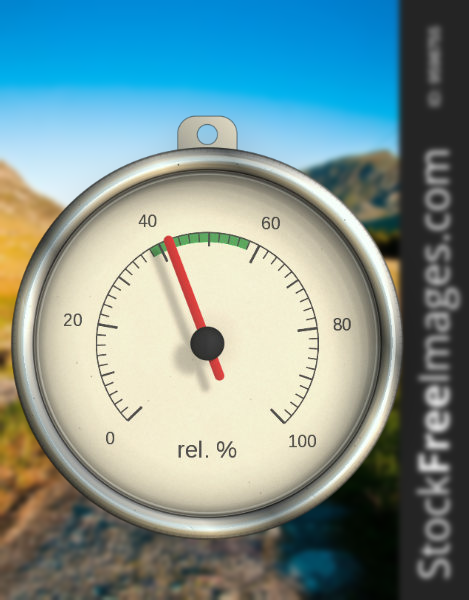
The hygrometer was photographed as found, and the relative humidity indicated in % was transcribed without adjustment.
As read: 42 %
